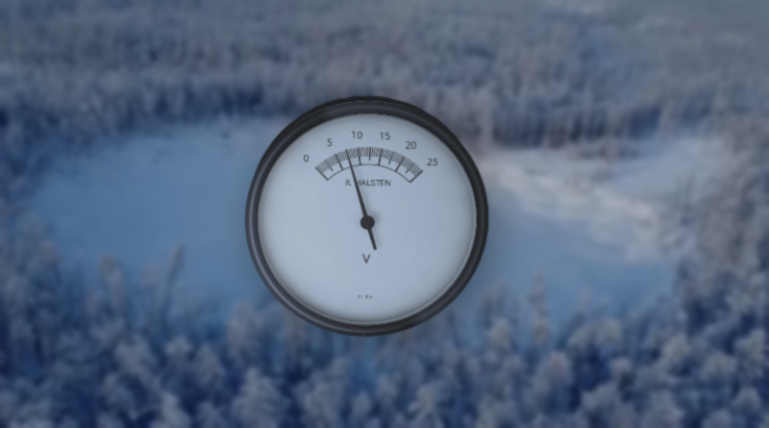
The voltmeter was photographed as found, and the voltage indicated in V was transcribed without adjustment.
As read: 7.5 V
